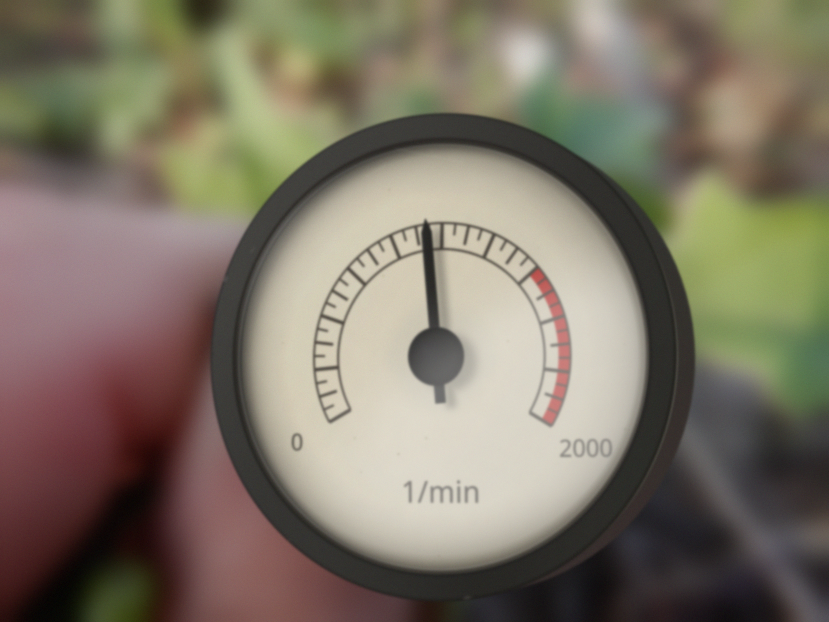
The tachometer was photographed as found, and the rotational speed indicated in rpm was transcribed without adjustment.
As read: 950 rpm
